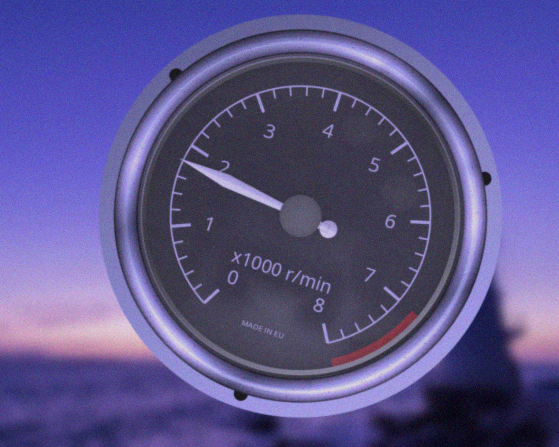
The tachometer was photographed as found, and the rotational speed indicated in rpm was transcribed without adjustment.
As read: 1800 rpm
